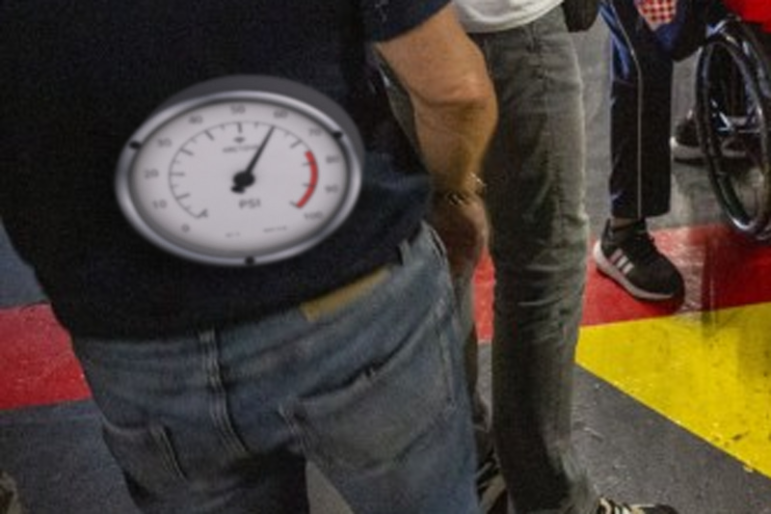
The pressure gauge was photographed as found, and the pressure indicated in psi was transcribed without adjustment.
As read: 60 psi
